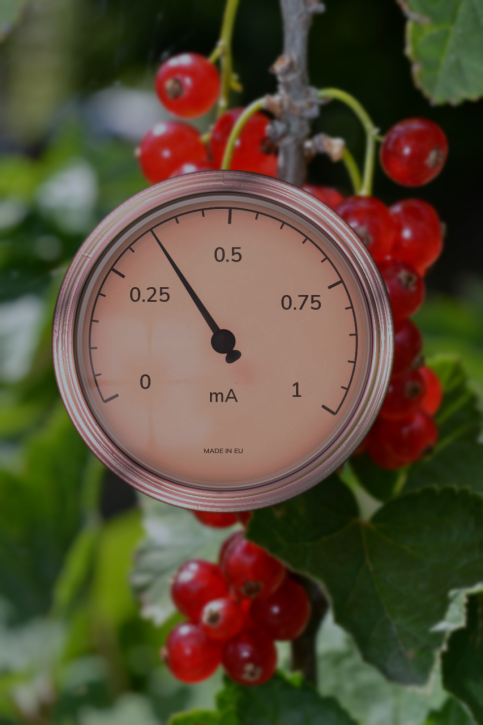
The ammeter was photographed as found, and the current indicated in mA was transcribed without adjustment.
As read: 0.35 mA
